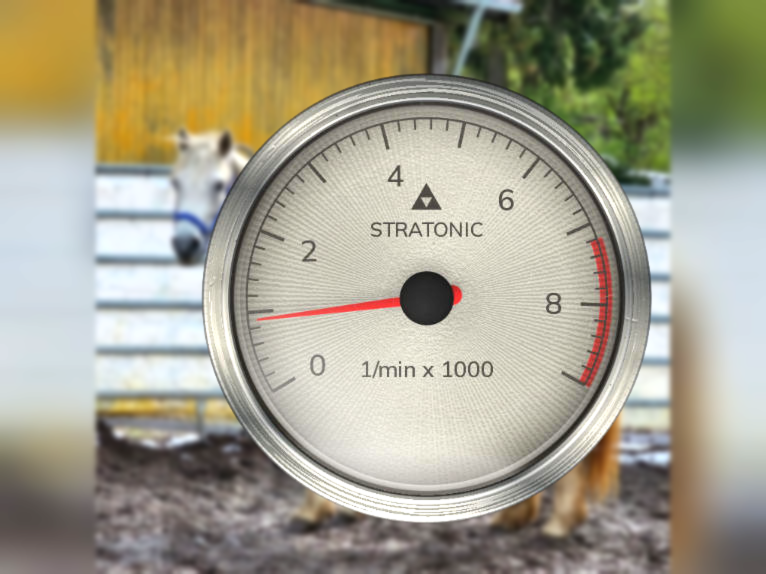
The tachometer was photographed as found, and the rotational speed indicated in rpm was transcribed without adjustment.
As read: 900 rpm
